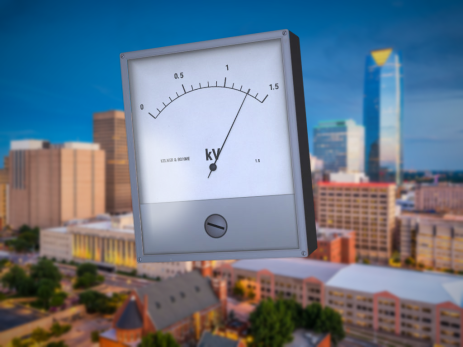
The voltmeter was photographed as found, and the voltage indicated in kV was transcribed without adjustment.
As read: 1.3 kV
